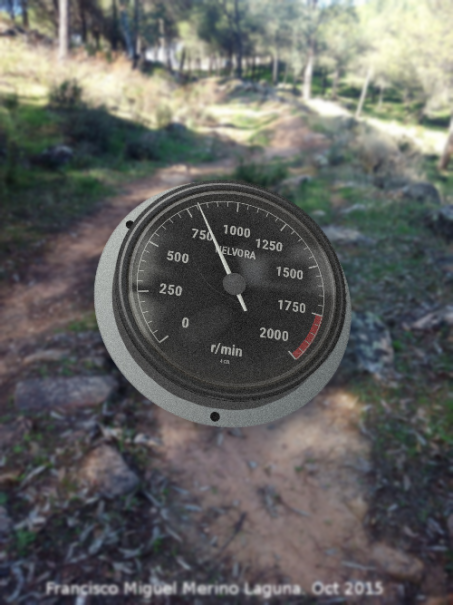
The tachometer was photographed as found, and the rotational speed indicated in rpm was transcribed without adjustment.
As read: 800 rpm
